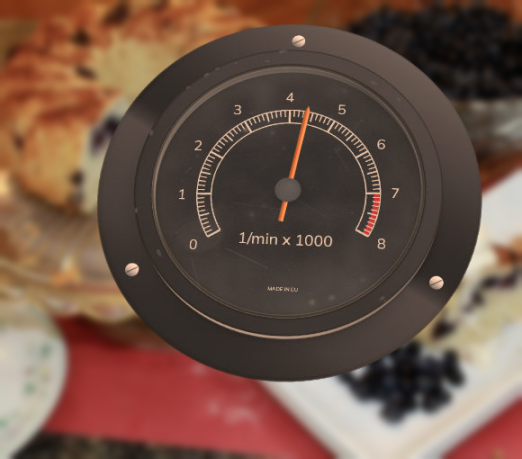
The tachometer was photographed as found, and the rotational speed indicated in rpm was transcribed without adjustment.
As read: 4400 rpm
